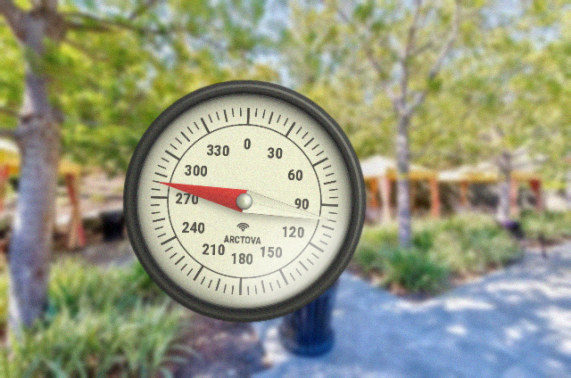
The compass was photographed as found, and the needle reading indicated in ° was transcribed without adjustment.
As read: 280 °
